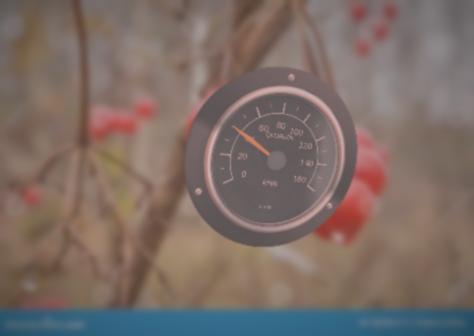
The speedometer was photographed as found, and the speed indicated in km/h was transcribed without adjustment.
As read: 40 km/h
